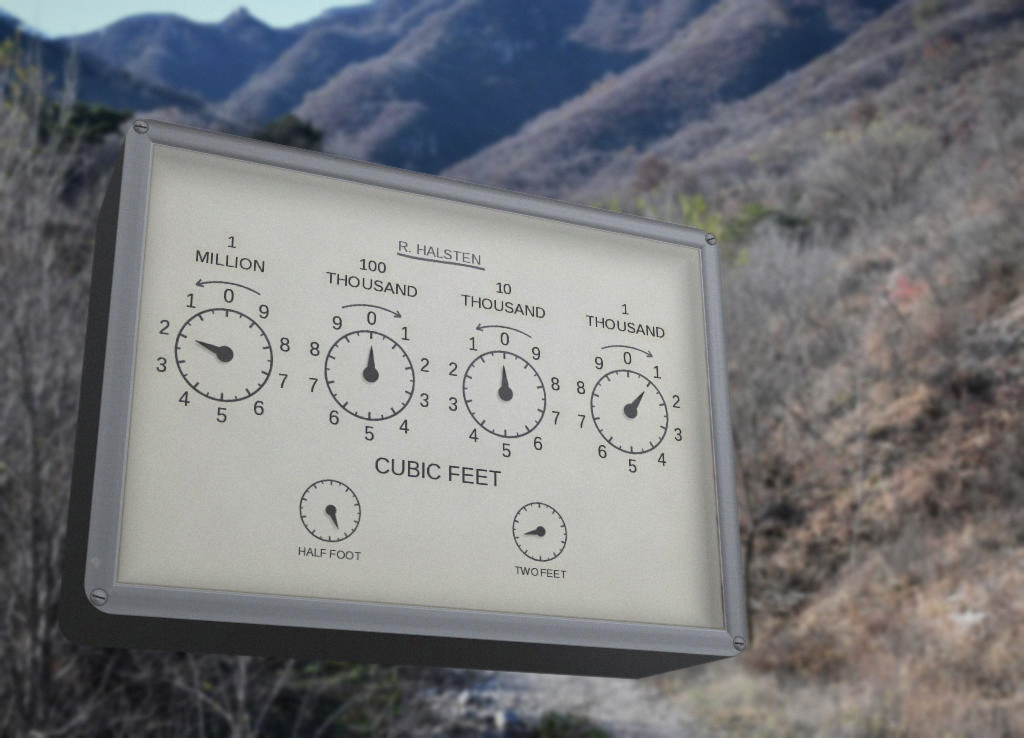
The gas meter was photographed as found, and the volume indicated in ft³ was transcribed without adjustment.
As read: 200100 ft³
